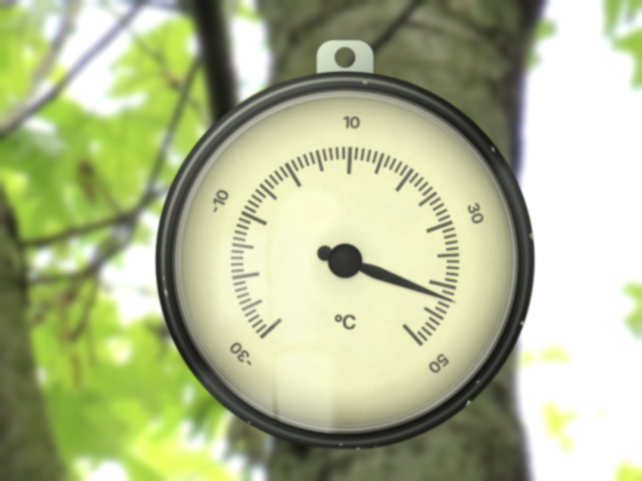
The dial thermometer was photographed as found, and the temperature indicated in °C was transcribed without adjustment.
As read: 42 °C
